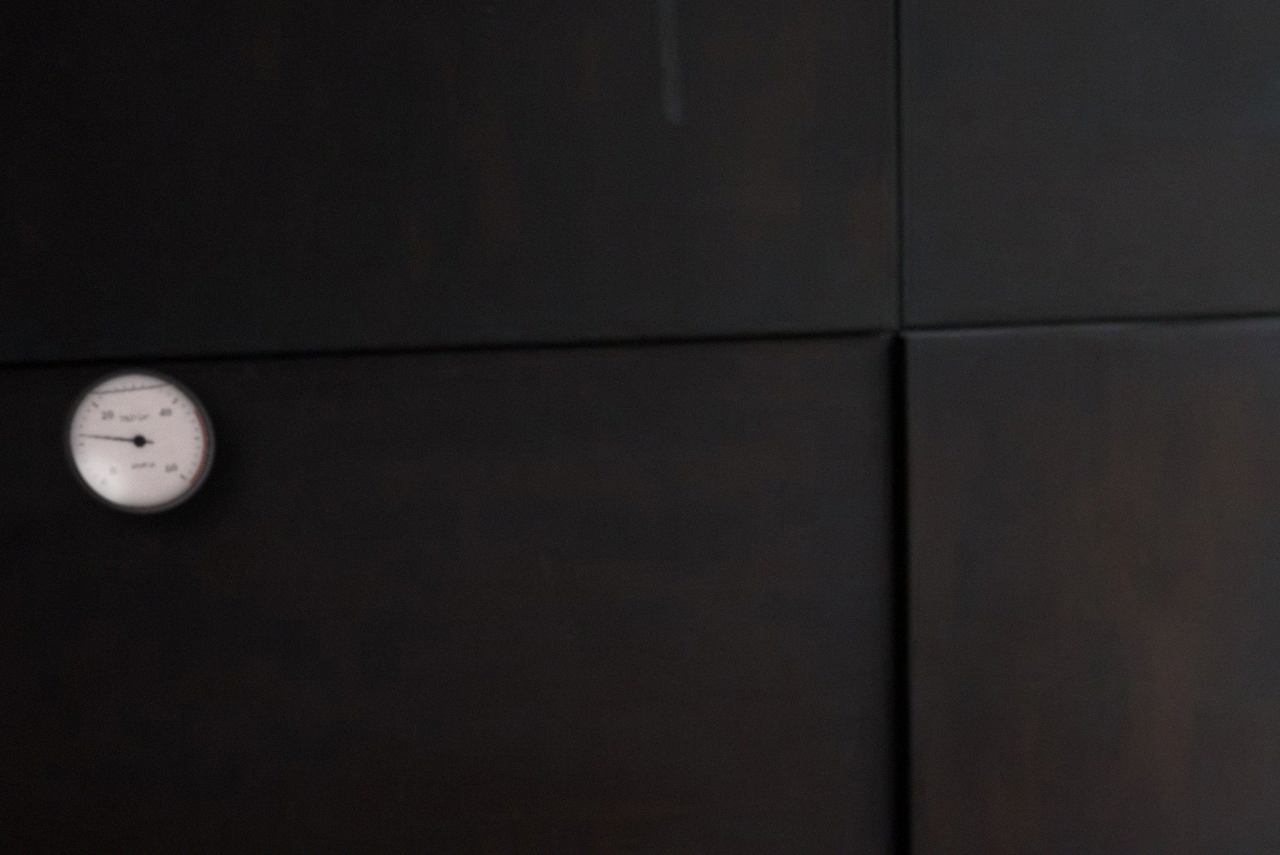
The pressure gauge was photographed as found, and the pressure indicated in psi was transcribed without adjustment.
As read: 12 psi
